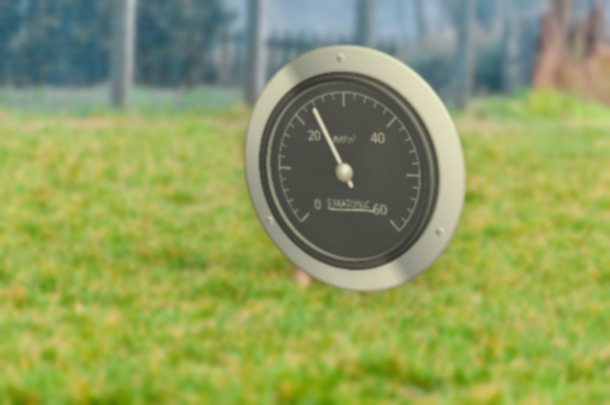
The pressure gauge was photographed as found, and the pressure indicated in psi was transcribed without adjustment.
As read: 24 psi
